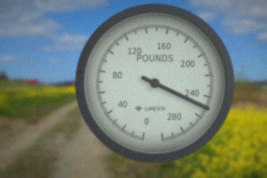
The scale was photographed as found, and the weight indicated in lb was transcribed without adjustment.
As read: 250 lb
